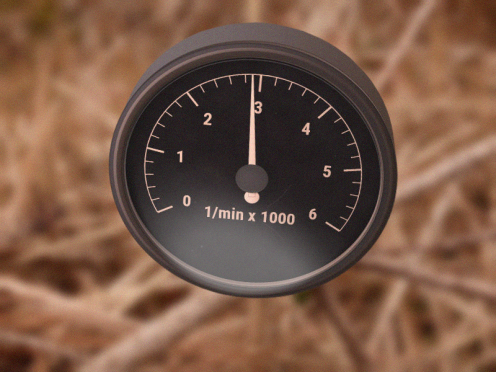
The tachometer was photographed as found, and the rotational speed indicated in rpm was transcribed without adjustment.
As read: 2900 rpm
